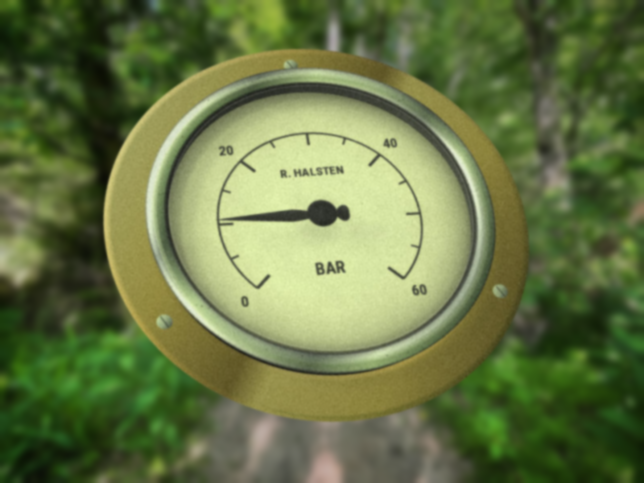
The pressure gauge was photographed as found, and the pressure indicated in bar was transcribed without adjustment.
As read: 10 bar
